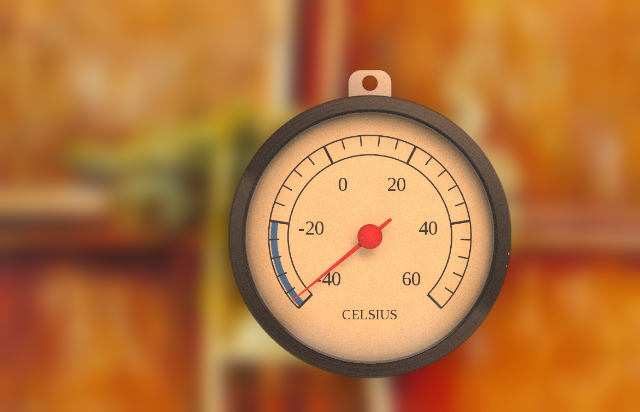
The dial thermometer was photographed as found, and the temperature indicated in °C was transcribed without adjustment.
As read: -38 °C
